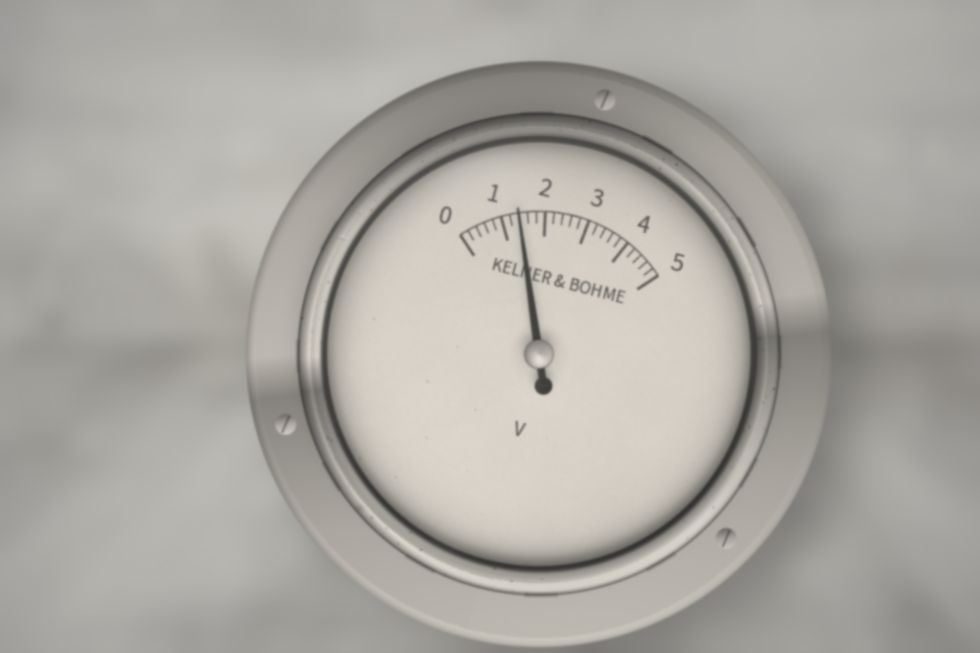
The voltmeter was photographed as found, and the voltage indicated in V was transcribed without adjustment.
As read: 1.4 V
